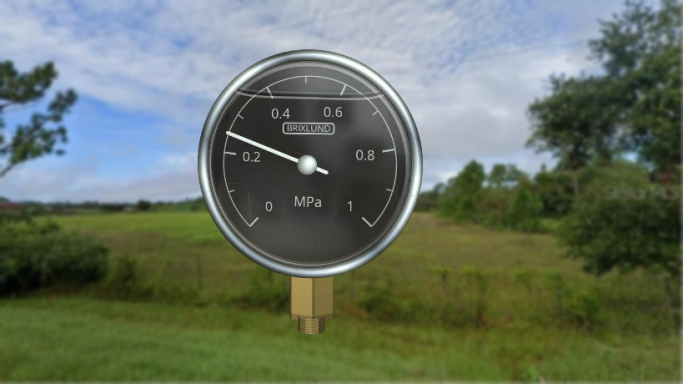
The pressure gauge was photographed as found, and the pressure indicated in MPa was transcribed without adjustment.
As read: 0.25 MPa
